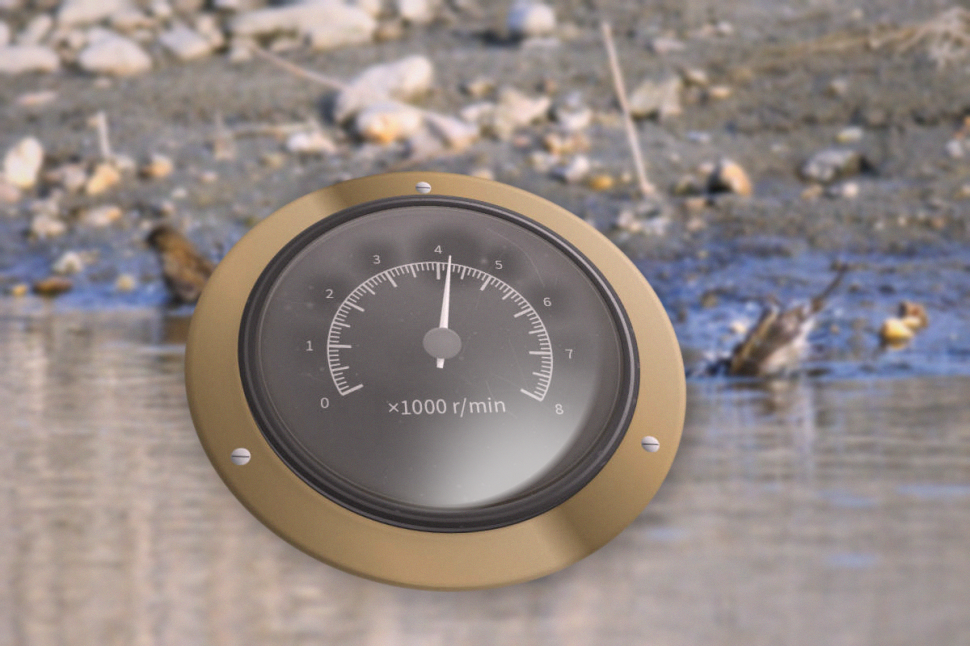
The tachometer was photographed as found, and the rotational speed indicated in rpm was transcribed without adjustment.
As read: 4200 rpm
